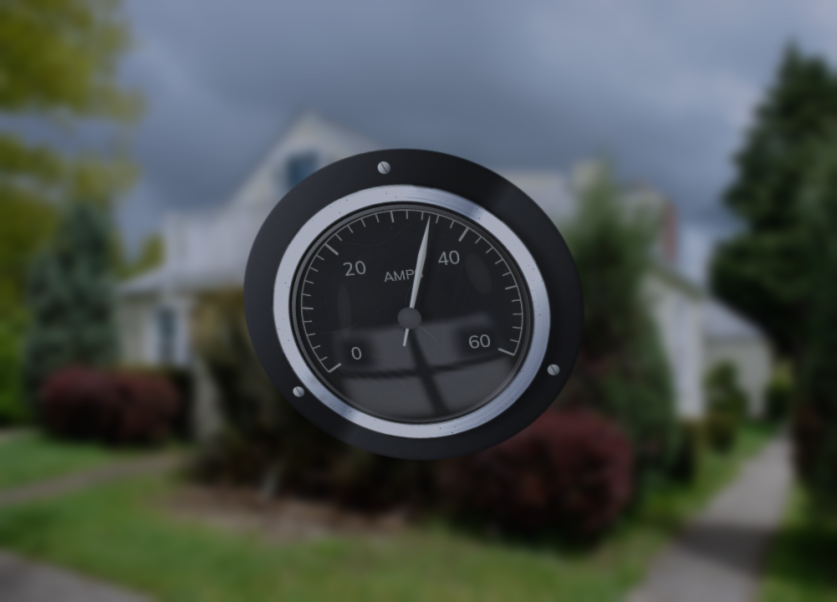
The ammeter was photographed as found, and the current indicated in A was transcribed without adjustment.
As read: 35 A
